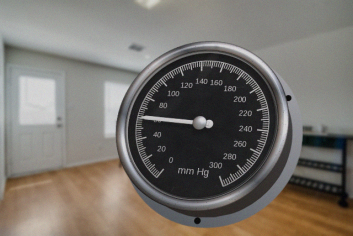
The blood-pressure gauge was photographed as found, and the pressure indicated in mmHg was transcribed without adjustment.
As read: 60 mmHg
